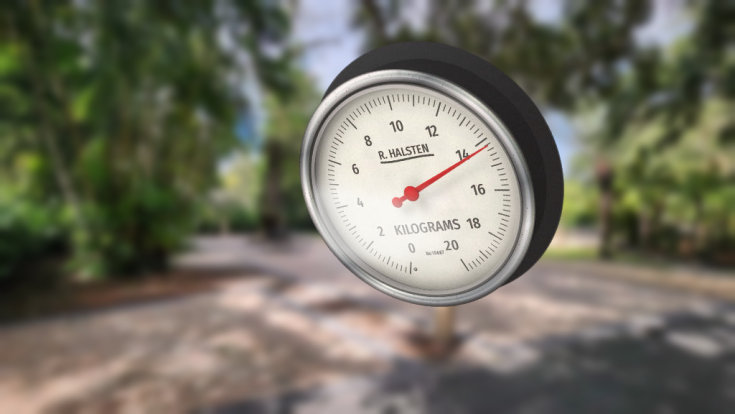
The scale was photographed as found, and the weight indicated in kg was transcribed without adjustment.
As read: 14.2 kg
